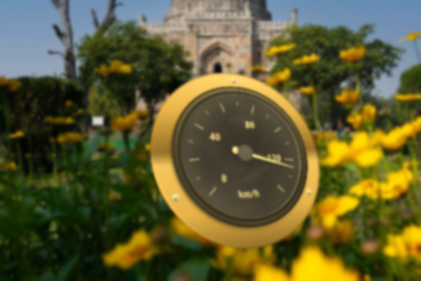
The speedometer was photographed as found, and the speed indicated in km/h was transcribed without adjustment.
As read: 125 km/h
